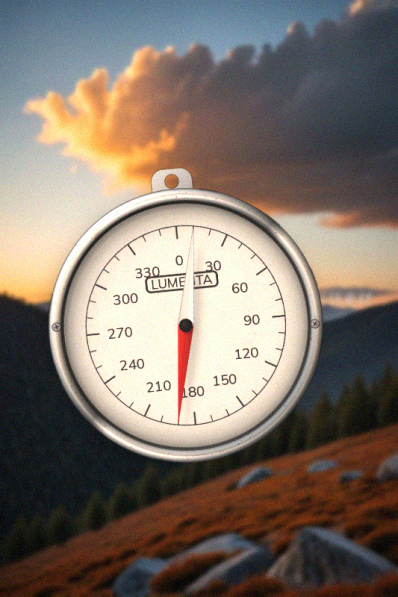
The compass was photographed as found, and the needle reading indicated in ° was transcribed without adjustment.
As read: 190 °
